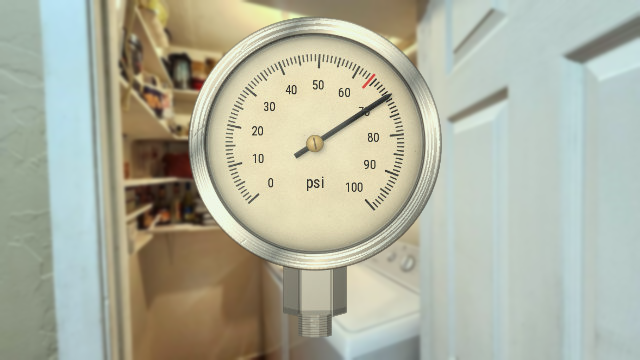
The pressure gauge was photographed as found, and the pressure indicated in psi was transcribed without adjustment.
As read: 70 psi
